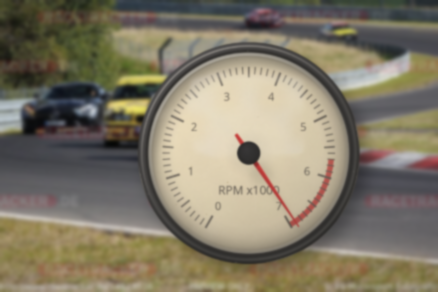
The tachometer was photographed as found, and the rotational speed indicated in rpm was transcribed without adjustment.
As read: 6900 rpm
